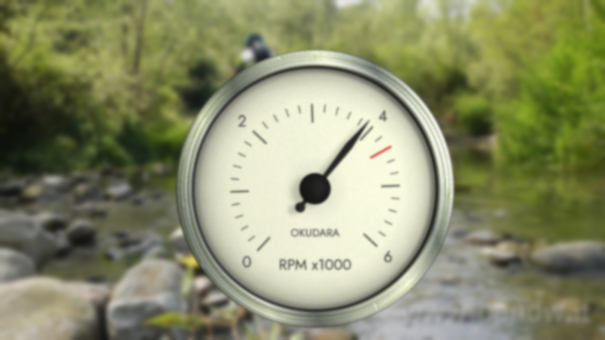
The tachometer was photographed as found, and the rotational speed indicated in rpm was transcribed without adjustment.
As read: 3900 rpm
